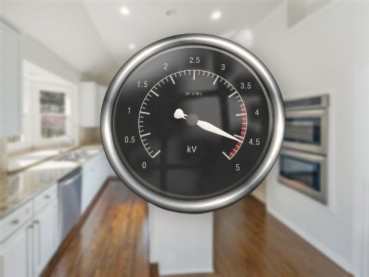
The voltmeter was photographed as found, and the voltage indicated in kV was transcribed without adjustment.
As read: 4.6 kV
